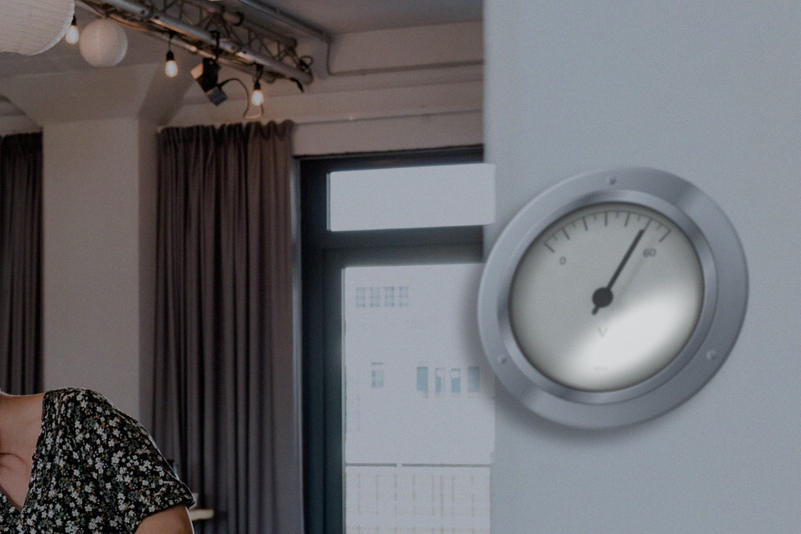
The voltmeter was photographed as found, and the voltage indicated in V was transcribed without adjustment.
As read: 50 V
